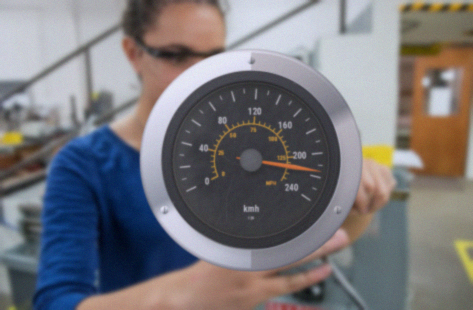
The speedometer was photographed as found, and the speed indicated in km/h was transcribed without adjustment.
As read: 215 km/h
